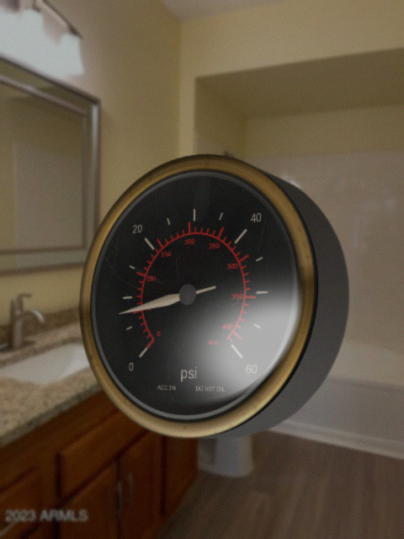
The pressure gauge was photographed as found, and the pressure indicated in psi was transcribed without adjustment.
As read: 7.5 psi
